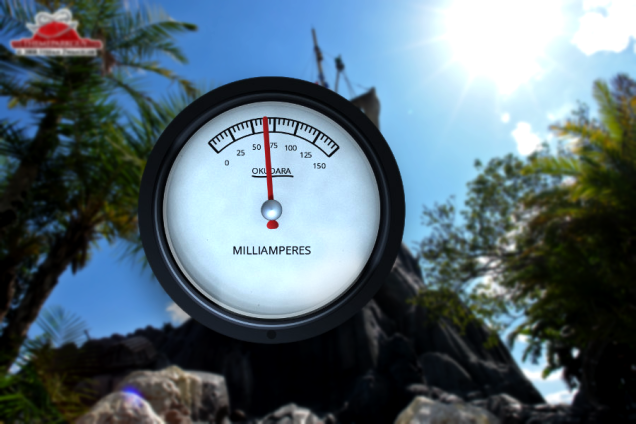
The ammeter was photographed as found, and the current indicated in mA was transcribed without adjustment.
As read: 65 mA
